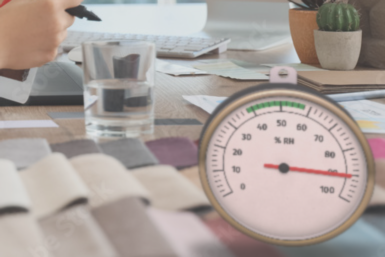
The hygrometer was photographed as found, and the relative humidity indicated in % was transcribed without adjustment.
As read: 90 %
